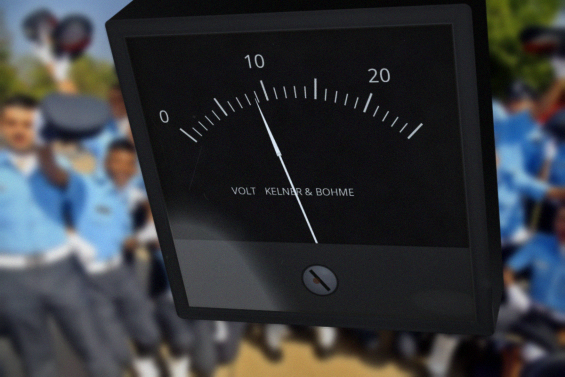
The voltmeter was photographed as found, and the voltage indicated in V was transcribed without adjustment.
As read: 9 V
